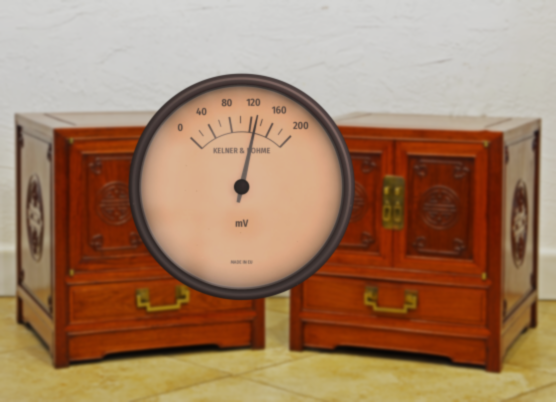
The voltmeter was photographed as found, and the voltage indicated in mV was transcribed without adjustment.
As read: 130 mV
